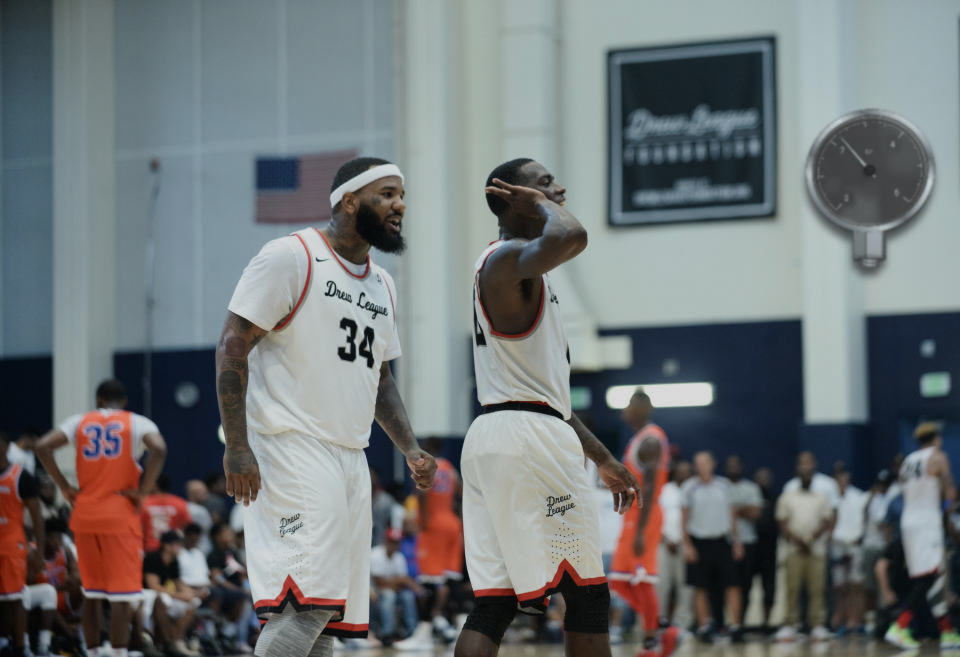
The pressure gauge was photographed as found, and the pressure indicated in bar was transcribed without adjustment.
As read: 2.25 bar
